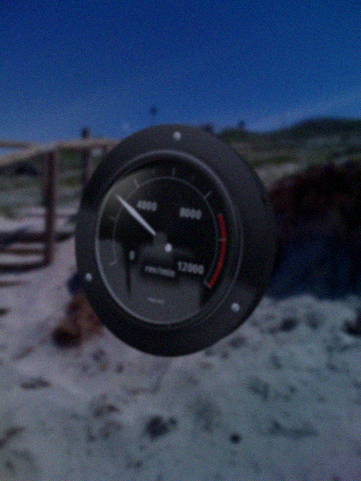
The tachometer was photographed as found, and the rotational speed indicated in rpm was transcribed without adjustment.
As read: 3000 rpm
